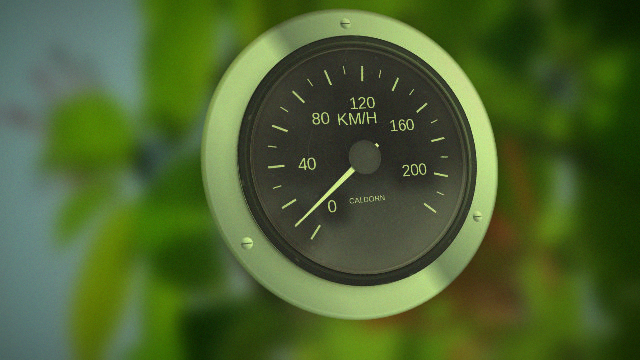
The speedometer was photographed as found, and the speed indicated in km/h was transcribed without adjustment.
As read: 10 km/h
